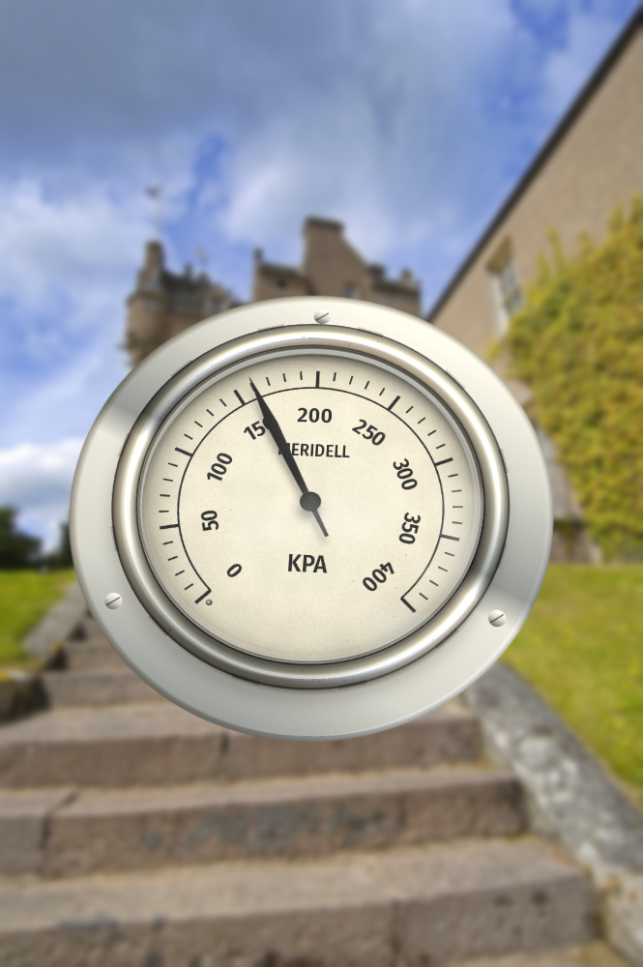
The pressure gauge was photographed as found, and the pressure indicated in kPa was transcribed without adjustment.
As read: 160 kPa
